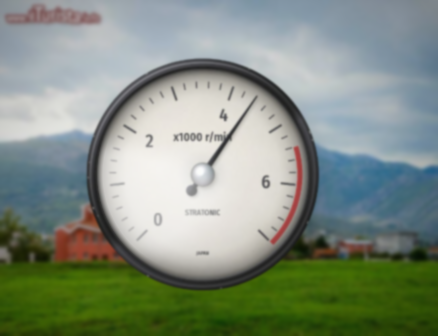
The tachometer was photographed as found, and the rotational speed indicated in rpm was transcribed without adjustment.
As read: 4400 rpm
